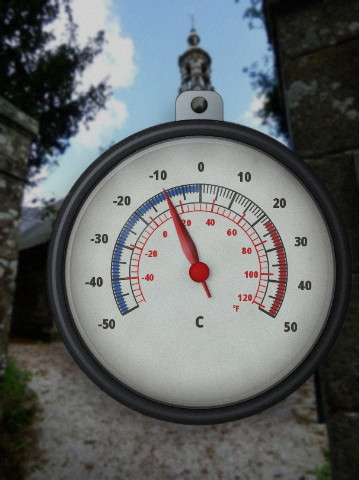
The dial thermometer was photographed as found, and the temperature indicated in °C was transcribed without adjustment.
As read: -10 °C
